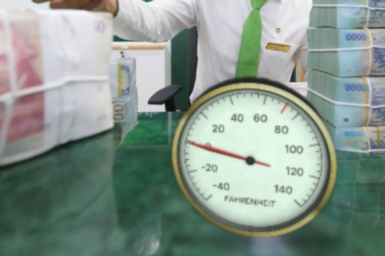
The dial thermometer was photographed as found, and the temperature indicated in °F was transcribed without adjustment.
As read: 0 °F
